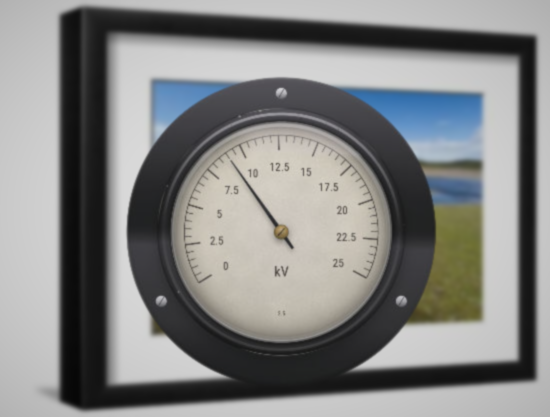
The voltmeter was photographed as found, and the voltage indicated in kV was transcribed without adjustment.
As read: 9 kV
